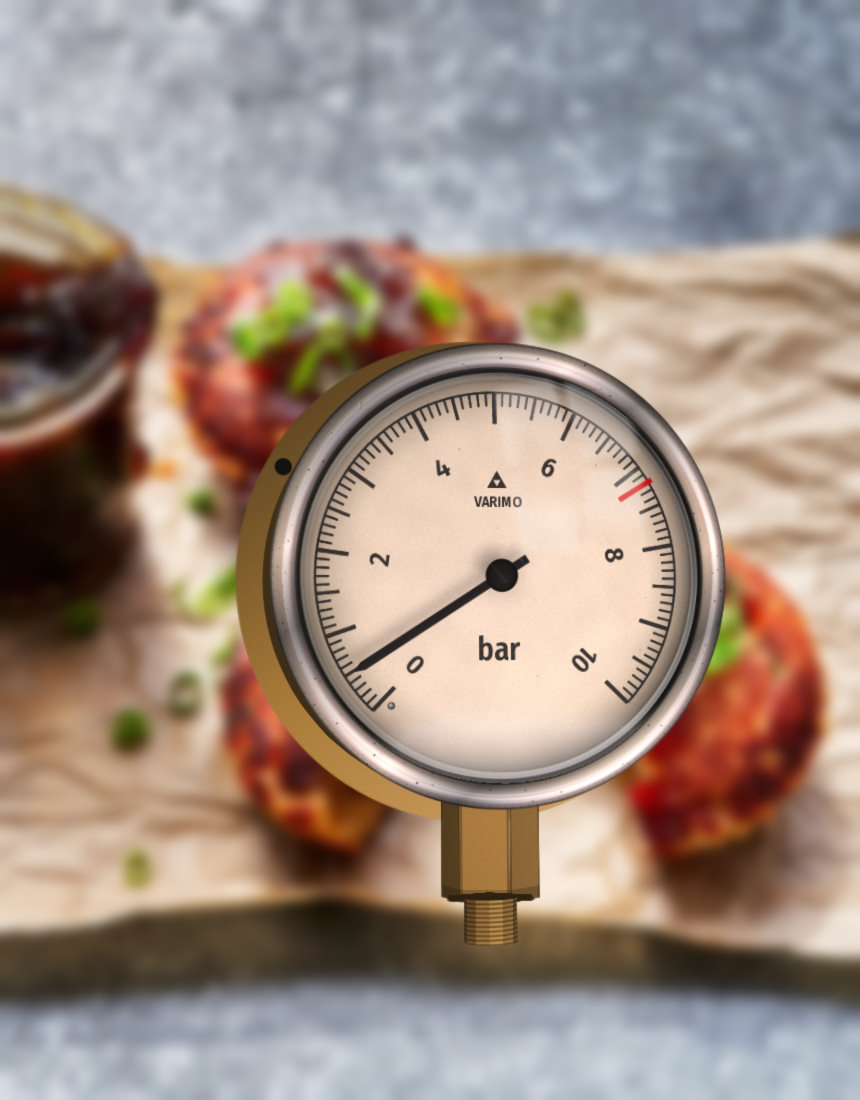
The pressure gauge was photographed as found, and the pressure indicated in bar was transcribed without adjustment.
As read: 0.5 bar
